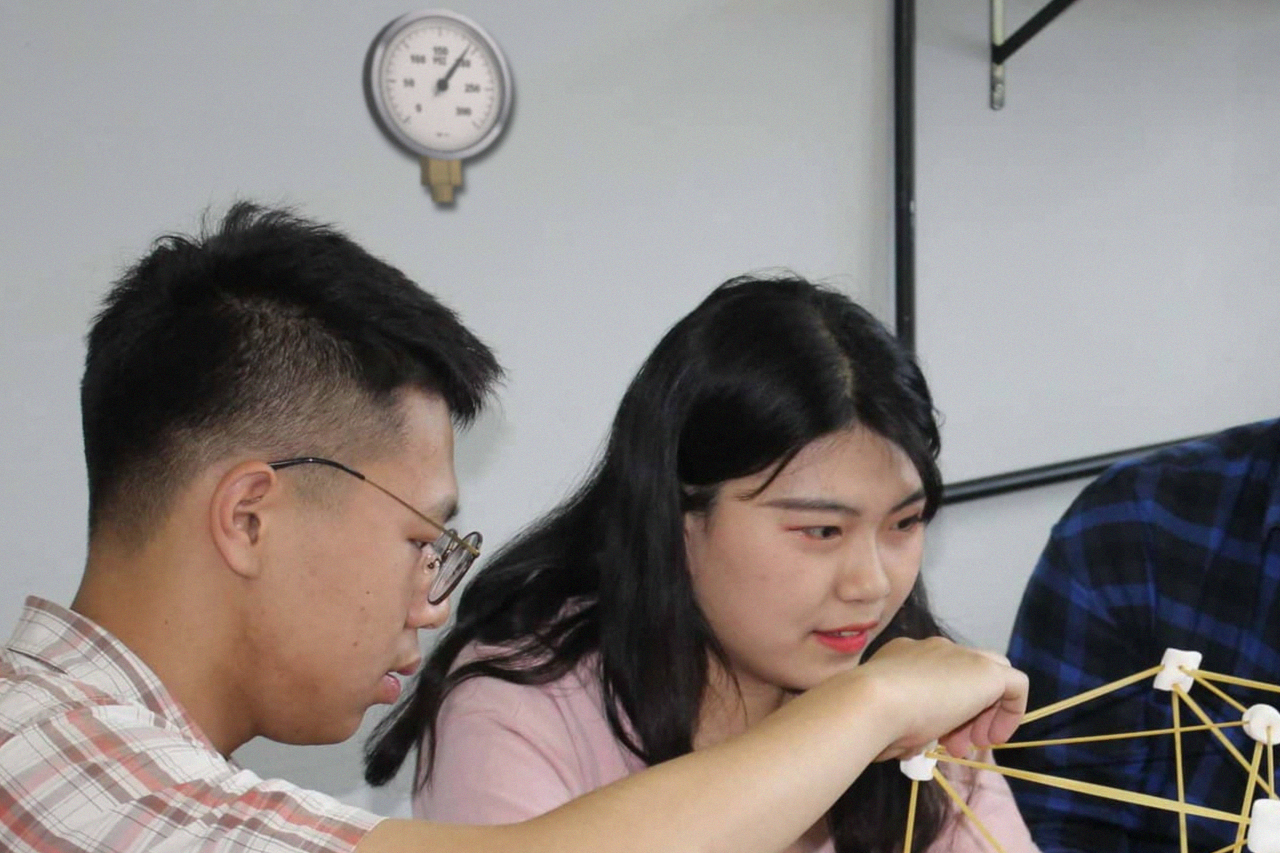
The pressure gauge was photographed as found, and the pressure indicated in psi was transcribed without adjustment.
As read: 190 psi
